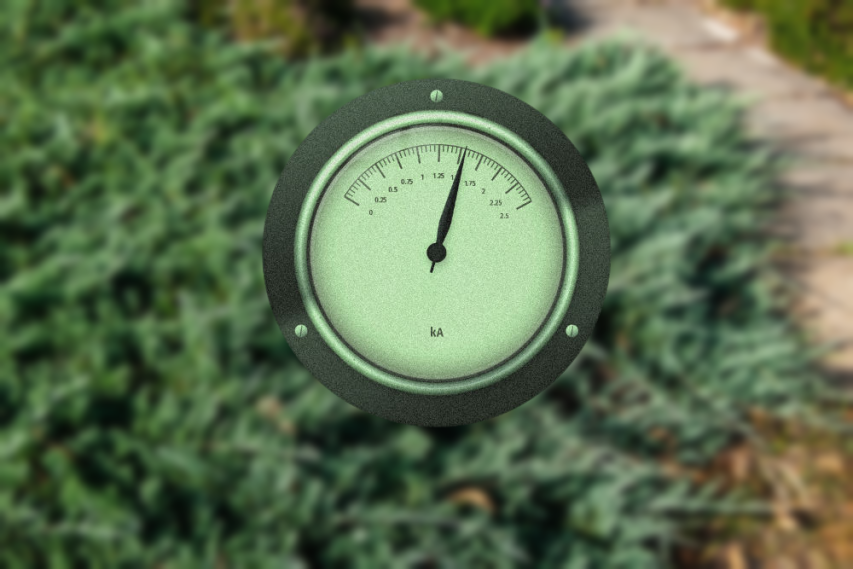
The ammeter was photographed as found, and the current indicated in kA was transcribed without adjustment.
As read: 1.55 kA
